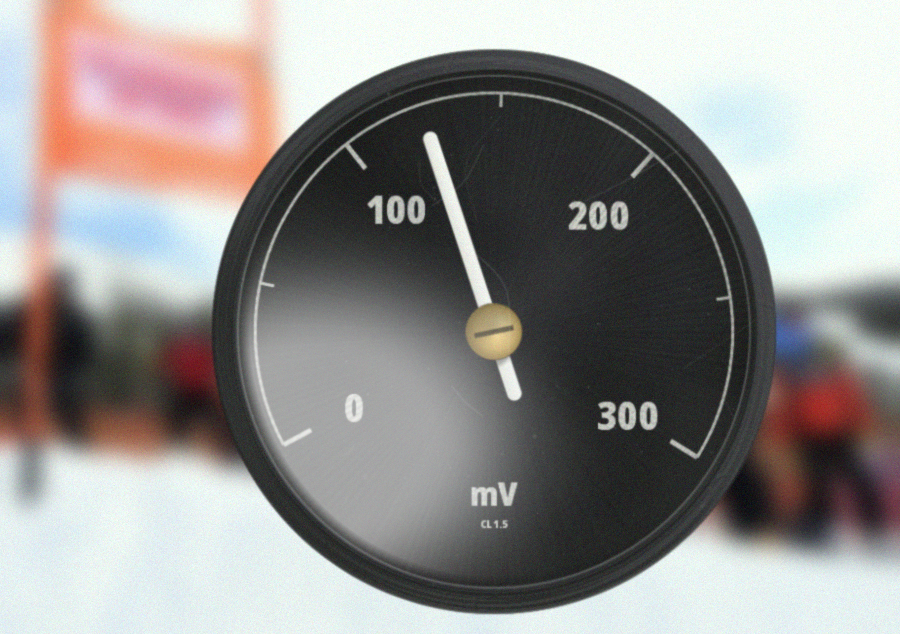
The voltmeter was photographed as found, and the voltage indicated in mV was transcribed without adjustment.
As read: 125 mV
